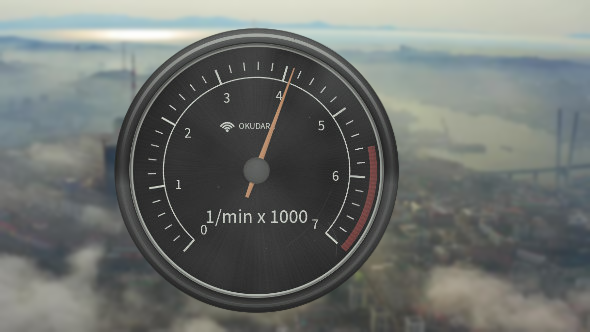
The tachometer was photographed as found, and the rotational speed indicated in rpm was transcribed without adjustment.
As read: 4100 rpm
